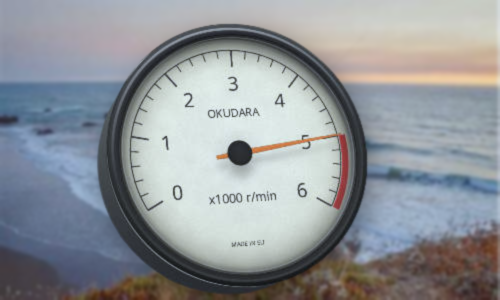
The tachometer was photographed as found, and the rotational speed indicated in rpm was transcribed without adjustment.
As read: 5000 rpm
